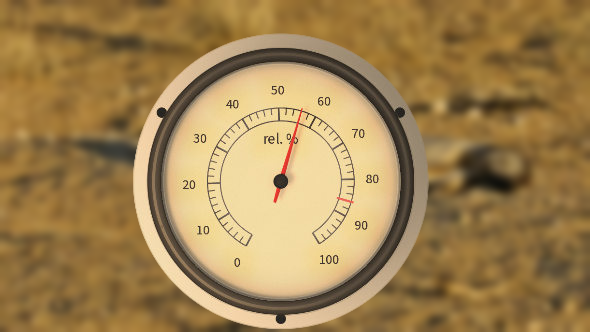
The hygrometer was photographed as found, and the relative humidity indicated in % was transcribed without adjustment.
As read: 56 %
